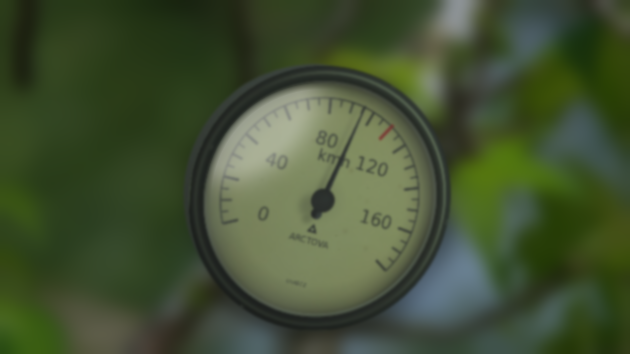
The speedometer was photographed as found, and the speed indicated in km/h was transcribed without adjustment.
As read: 95 km/h
